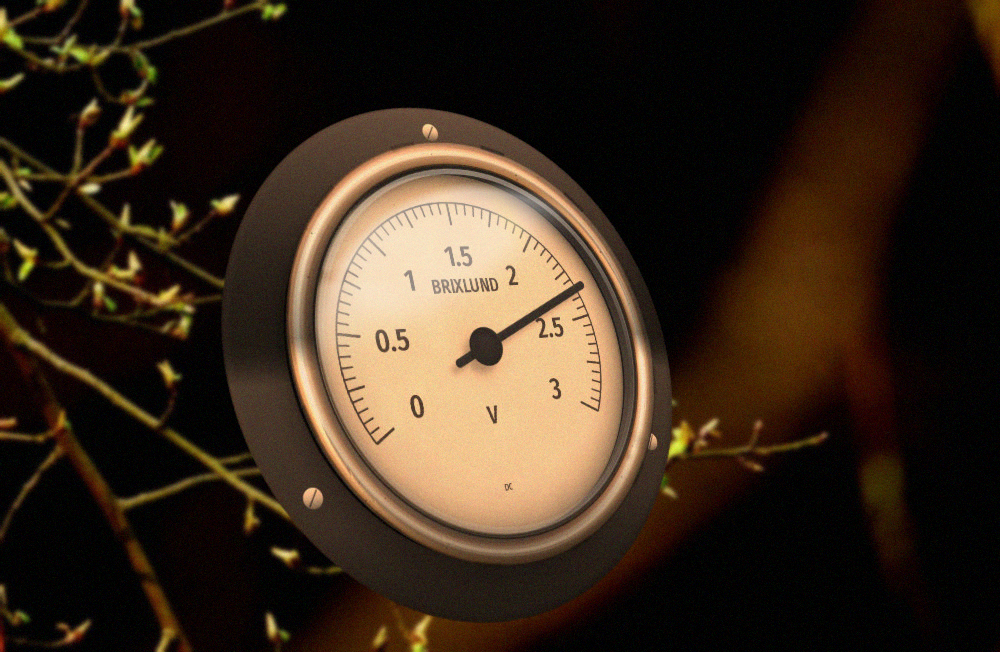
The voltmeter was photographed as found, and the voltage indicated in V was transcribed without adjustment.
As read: 2.35 V
